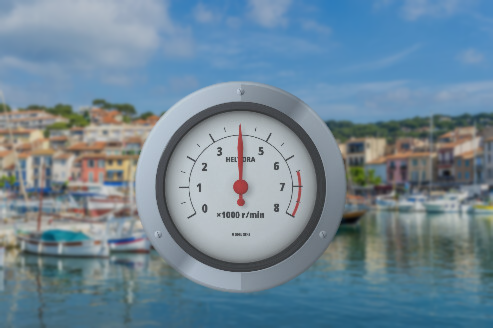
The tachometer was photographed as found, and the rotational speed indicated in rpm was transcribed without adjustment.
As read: 4000 rpm
